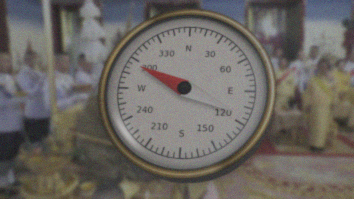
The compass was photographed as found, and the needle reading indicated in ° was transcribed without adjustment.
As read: 295 °
